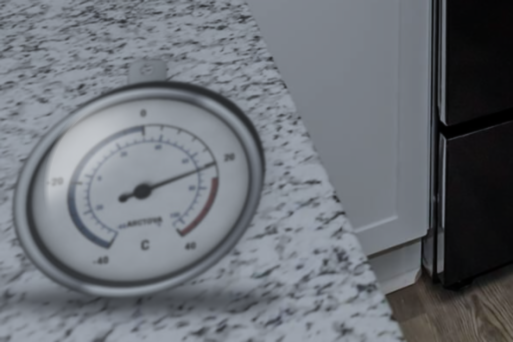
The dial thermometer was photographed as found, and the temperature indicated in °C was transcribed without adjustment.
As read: 20 °C
